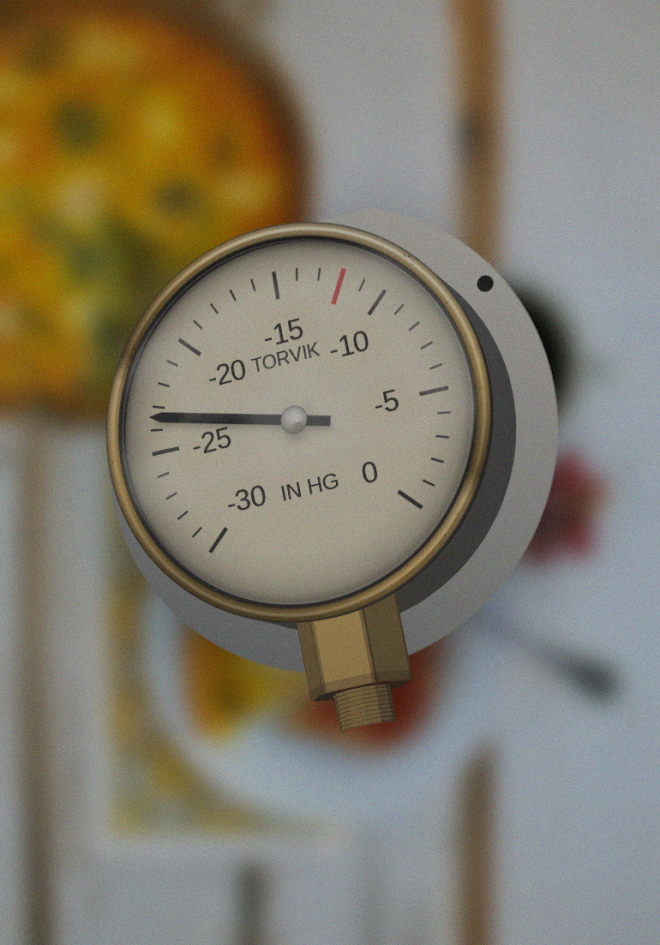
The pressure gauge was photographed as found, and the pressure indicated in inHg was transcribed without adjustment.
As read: -23.5 inHg
